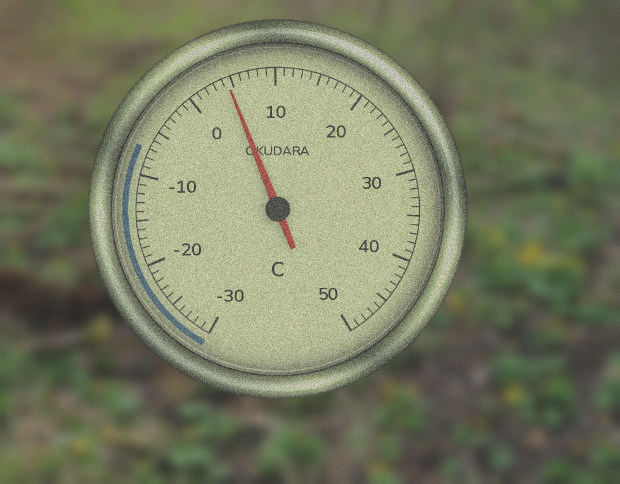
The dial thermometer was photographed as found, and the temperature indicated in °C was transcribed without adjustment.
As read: 4.5 °C
